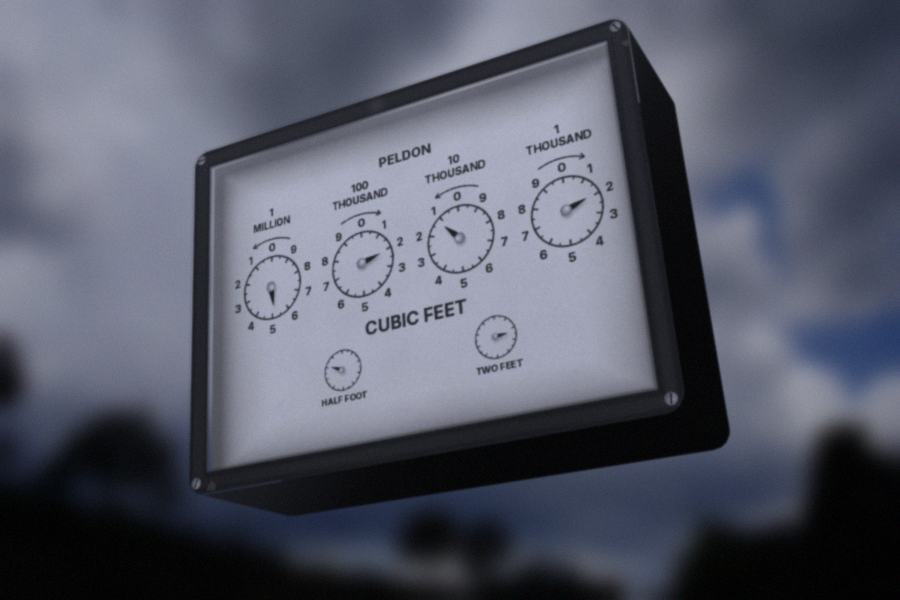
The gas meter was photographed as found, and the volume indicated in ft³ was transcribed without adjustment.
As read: 521200 ft³
